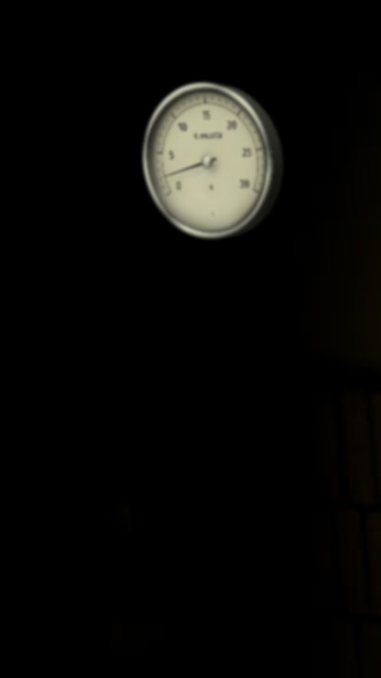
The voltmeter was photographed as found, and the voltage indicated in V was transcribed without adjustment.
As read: 2 V
